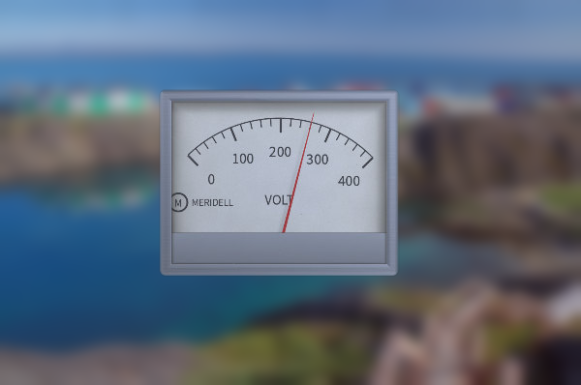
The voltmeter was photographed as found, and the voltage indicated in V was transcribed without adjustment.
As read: 260 V
